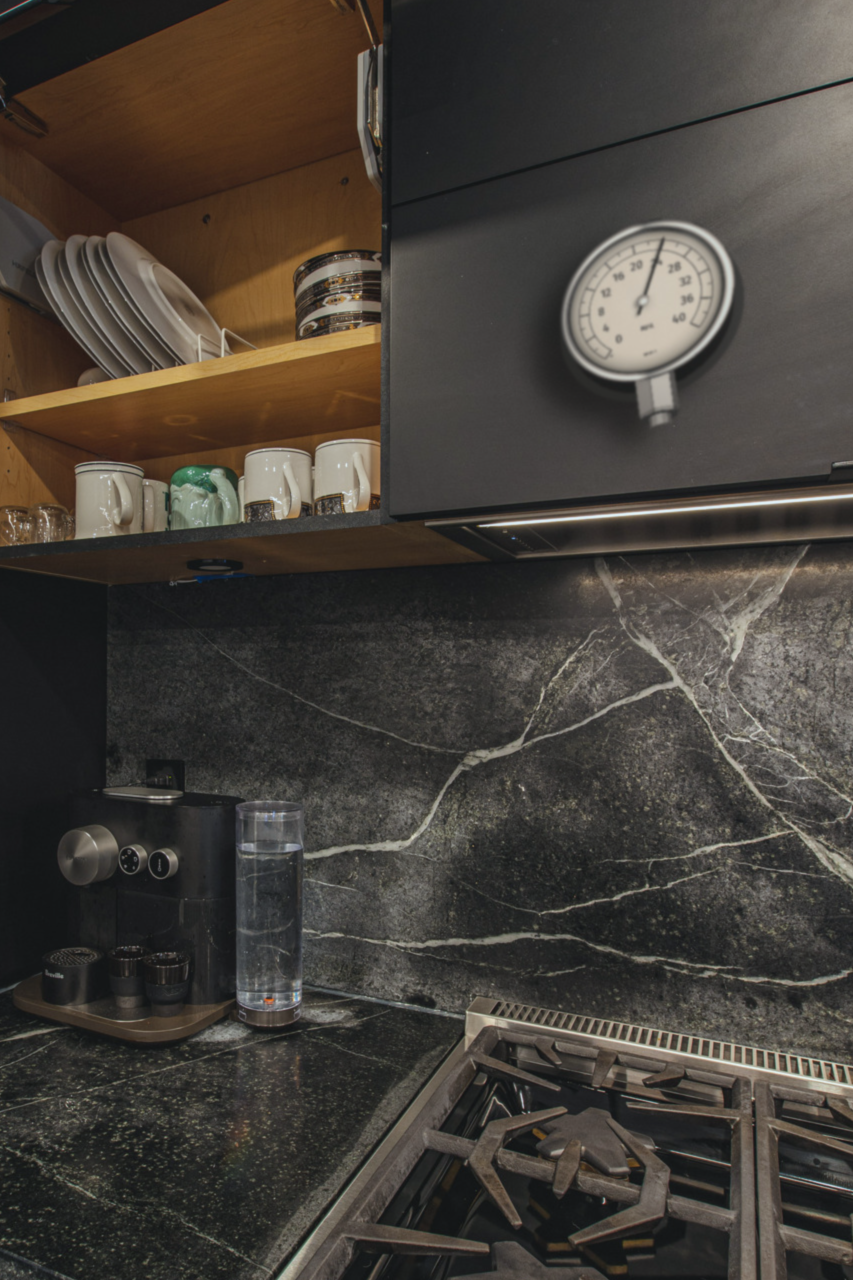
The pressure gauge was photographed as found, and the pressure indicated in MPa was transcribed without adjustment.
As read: 24 MPa
